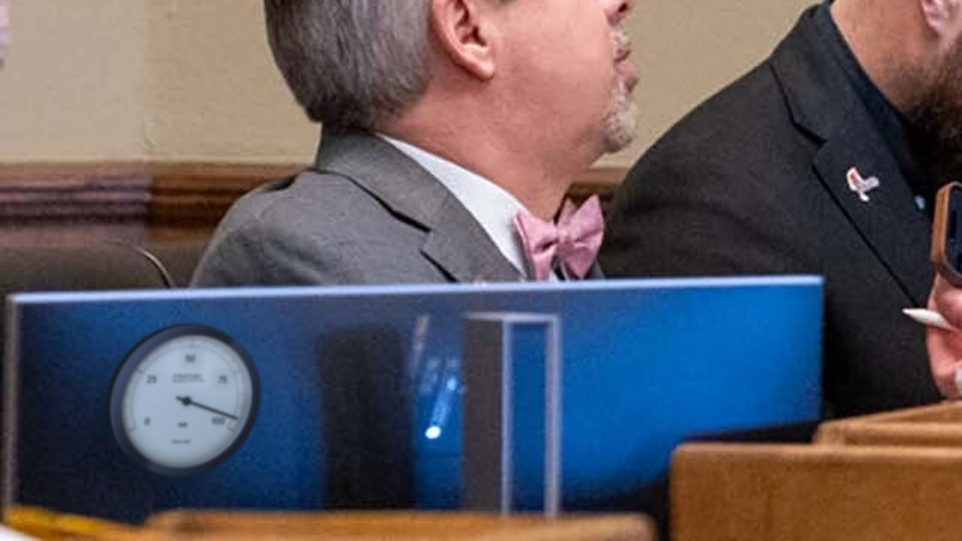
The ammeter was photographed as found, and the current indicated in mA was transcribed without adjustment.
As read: 95 mA
